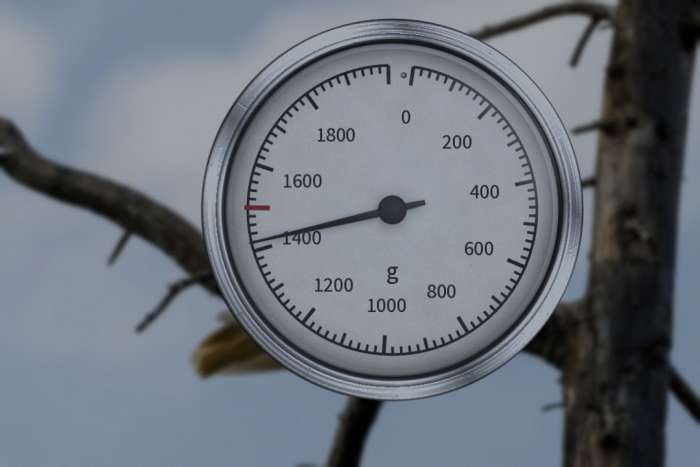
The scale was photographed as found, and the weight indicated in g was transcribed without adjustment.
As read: 1420 g
